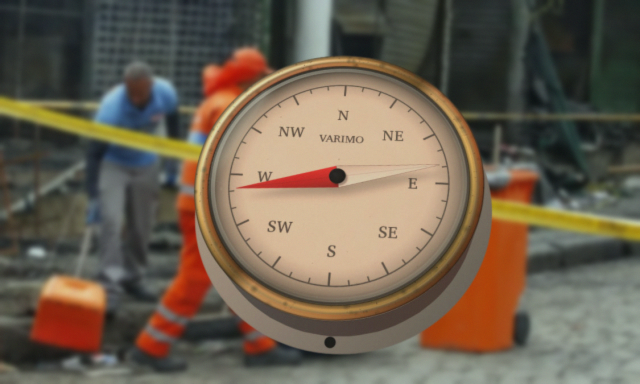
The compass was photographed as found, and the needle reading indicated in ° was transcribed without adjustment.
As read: 260 °
